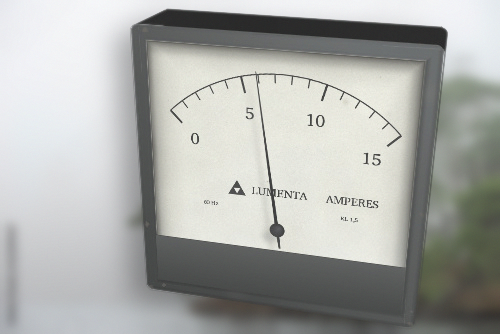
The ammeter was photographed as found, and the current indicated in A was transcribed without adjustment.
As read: 6 A
